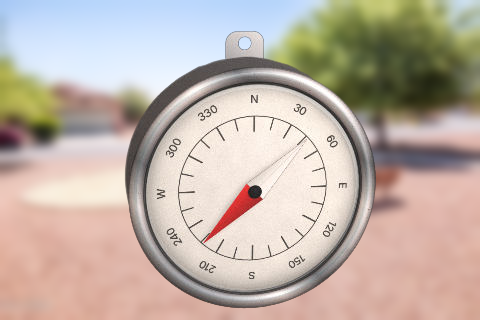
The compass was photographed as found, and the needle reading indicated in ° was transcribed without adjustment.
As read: 225 °
